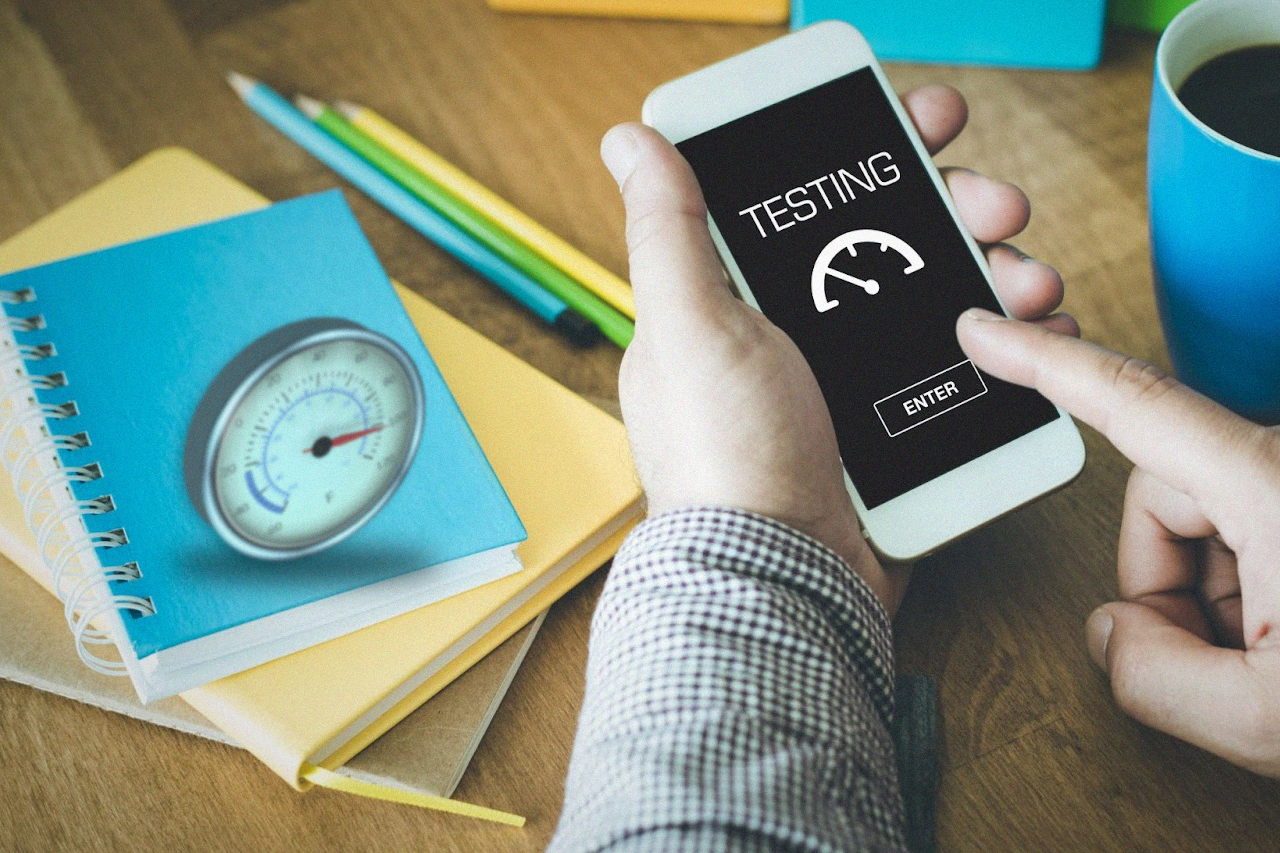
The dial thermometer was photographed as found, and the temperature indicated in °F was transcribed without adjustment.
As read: 100 °F
